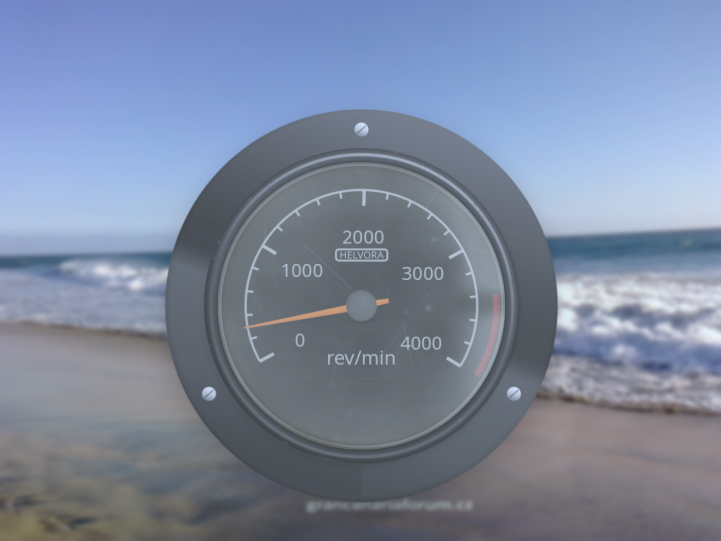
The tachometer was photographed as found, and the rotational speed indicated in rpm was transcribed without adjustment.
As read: 300 rpm
